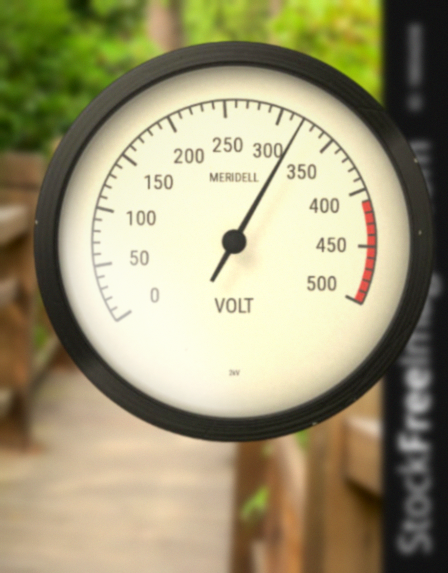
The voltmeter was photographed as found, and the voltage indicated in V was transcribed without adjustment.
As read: 320 V
